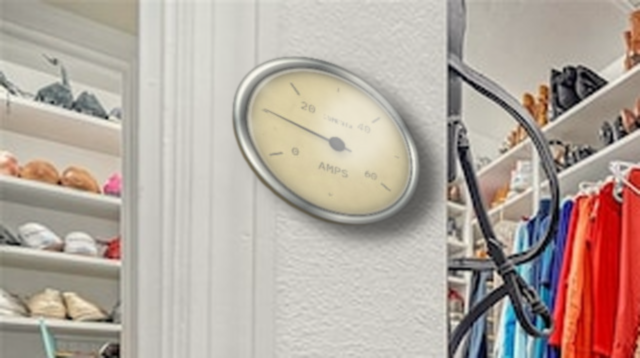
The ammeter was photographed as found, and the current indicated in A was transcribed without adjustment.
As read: 10 A
